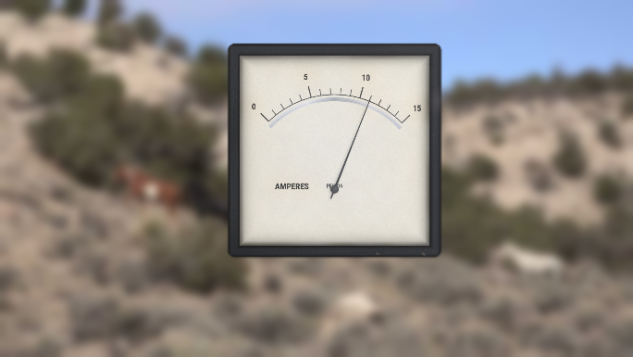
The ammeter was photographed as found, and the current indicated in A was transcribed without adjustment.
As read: 11 A
